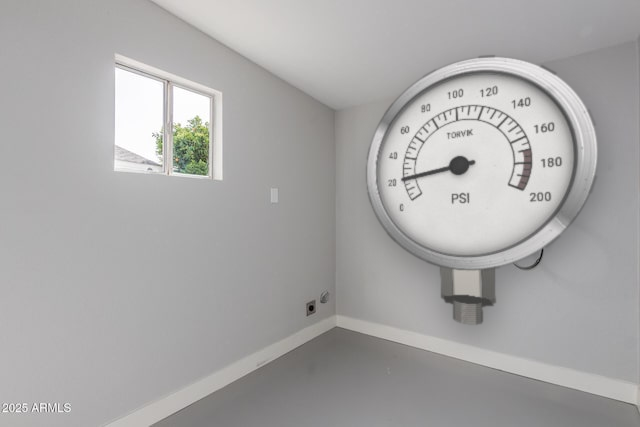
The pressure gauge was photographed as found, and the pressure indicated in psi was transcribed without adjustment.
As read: 20 psi
